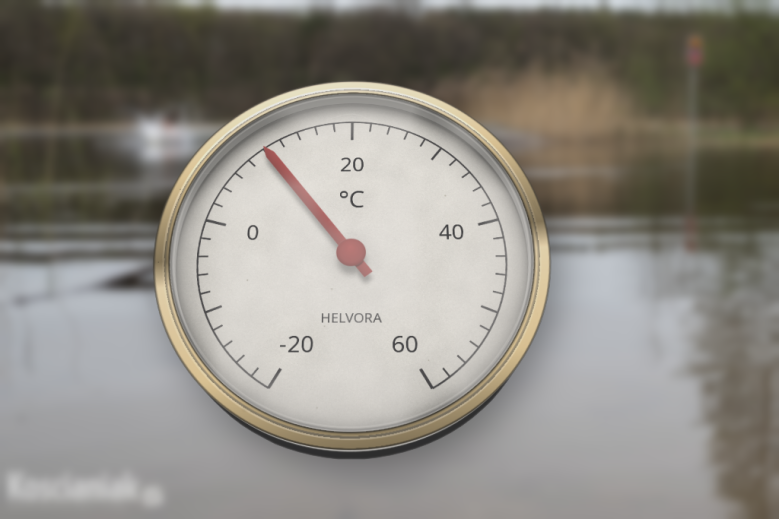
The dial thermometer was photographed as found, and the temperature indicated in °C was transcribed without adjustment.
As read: 10 °C
